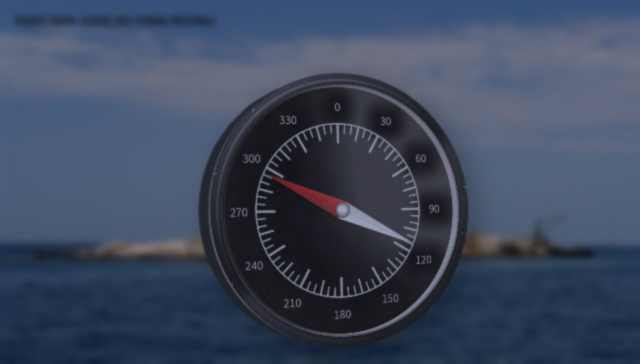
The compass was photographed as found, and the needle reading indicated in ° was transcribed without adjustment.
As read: 295 °
